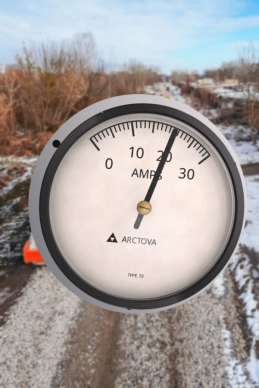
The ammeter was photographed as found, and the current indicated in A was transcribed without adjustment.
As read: 20 A
